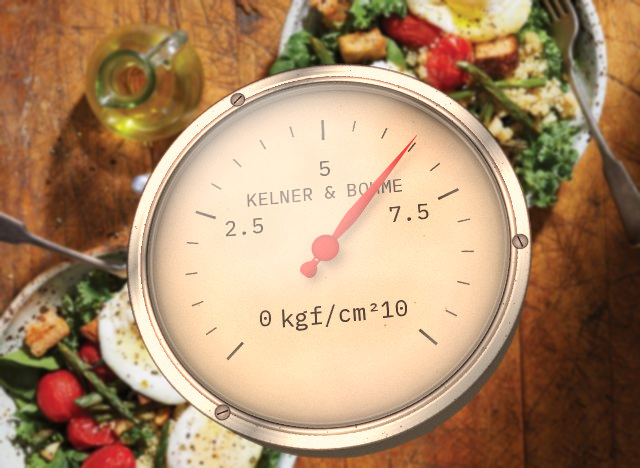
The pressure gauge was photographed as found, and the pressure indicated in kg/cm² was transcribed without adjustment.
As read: 6.5 kg/cm²
